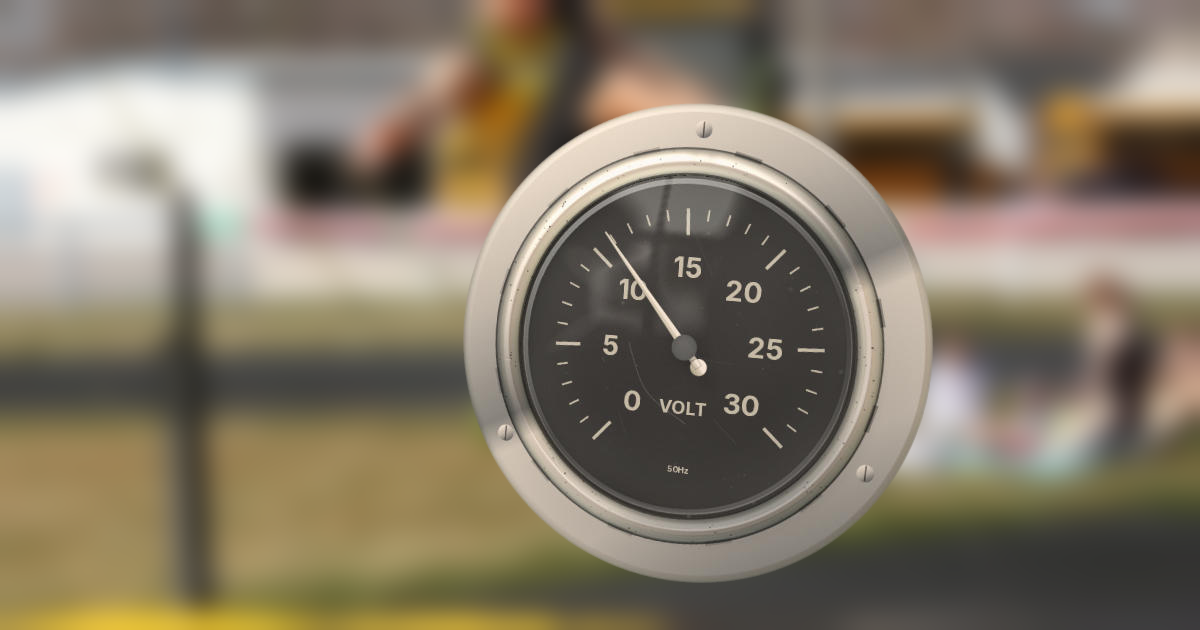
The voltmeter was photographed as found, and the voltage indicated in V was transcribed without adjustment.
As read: 11 V
